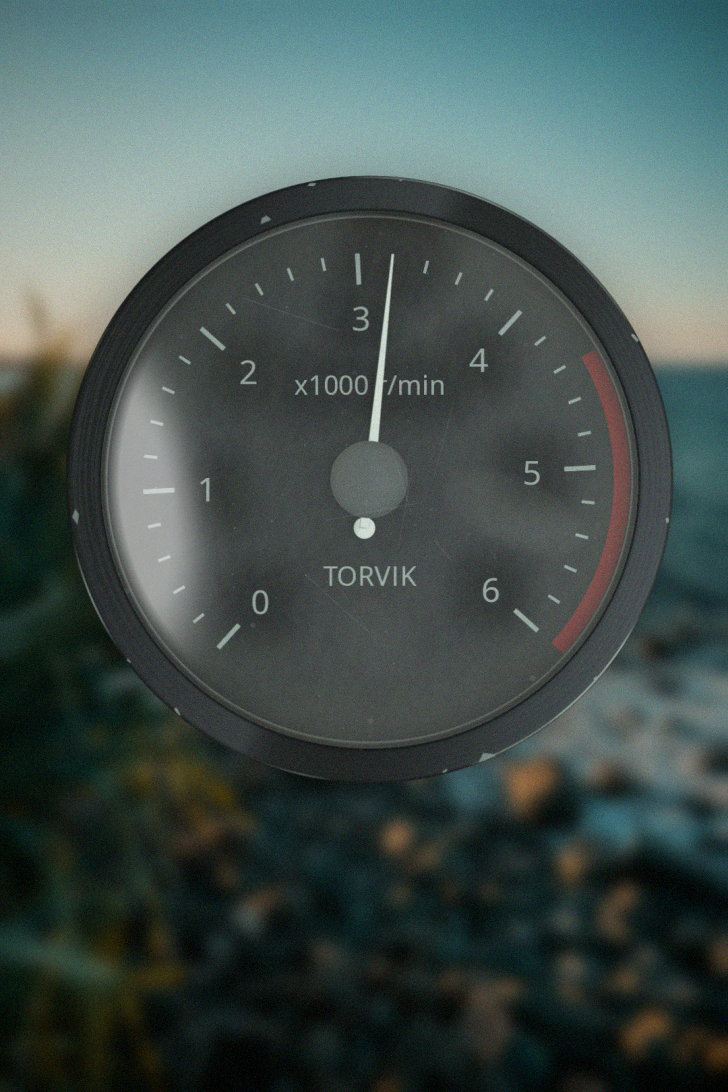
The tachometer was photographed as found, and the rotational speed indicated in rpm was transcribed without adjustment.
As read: 3200 rpm
